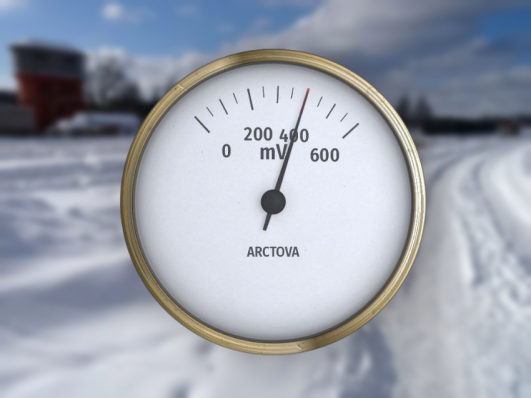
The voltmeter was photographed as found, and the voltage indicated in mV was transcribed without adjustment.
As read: 400 mV
